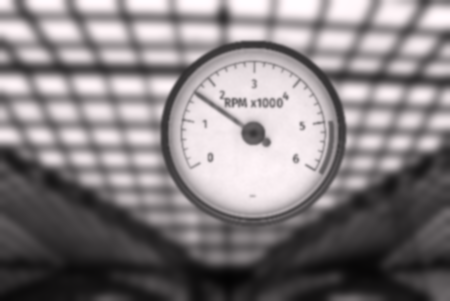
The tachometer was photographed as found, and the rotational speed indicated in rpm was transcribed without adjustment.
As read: 1600 rpm
